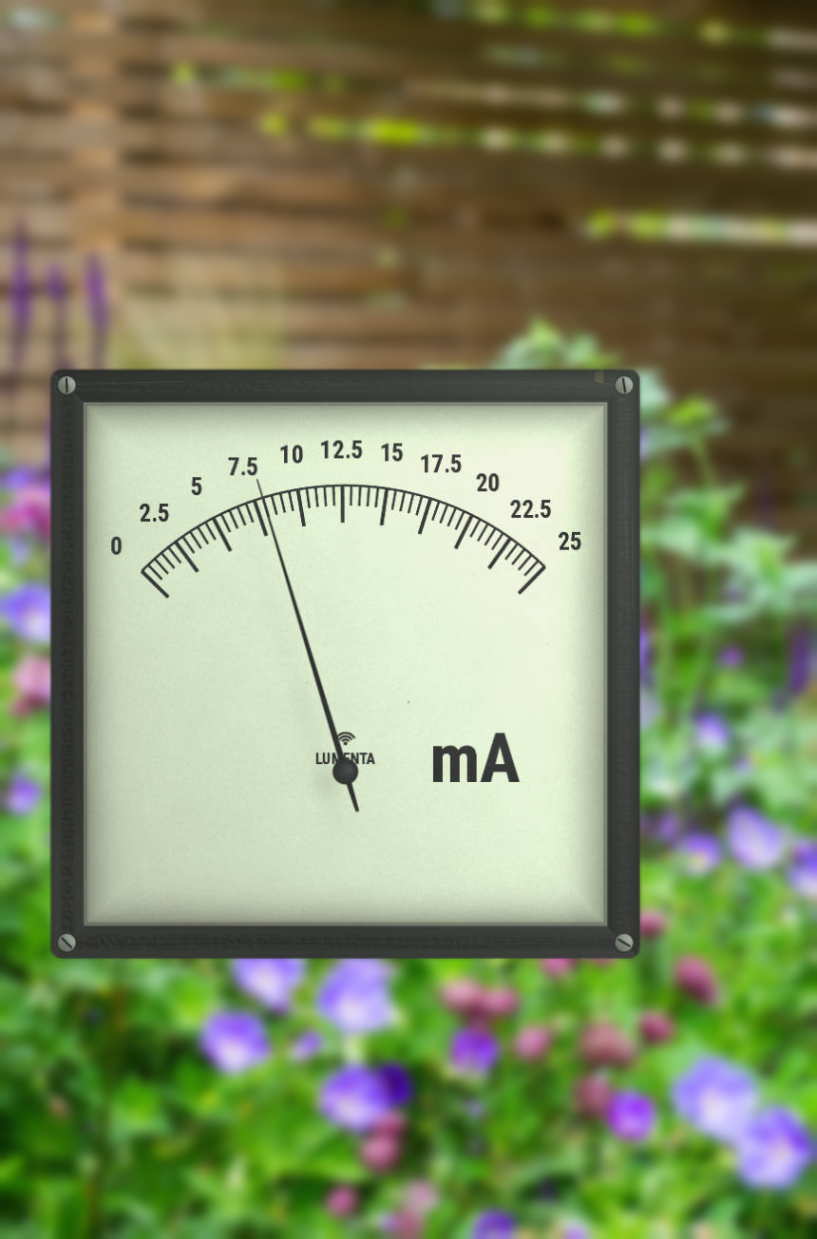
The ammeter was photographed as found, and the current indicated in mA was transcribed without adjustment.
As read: 8 mA
